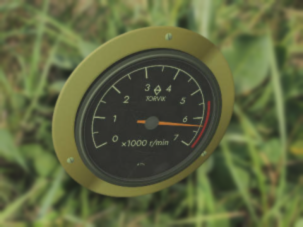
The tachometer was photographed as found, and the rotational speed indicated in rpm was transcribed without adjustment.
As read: 6250 rpm
